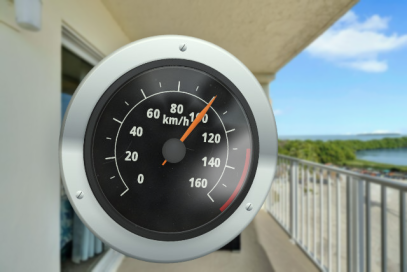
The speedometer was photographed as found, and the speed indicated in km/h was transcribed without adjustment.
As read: 100 km/h
